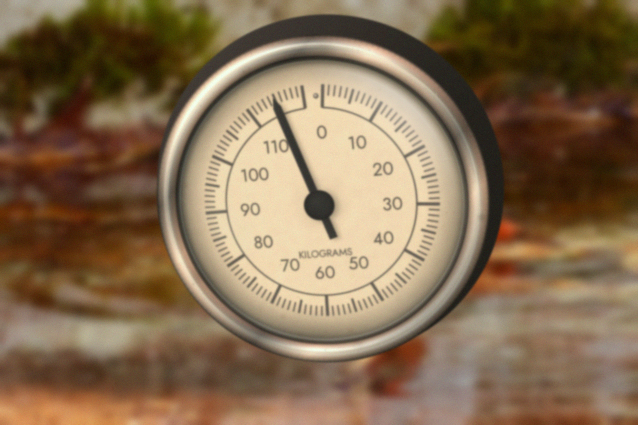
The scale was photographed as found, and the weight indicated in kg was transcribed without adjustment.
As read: 115 kg
